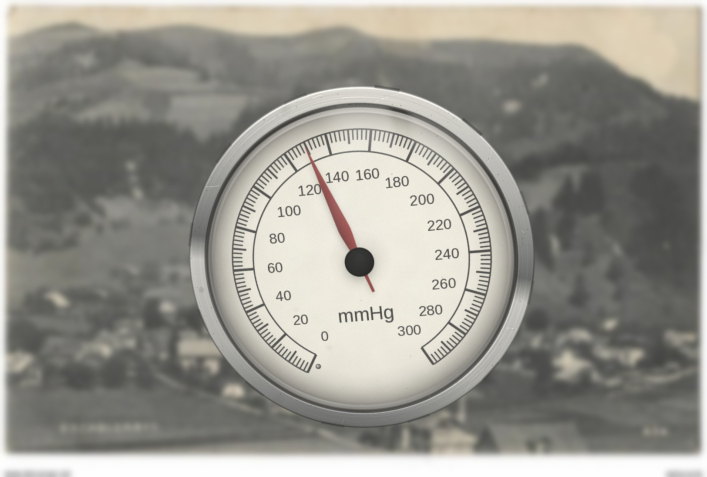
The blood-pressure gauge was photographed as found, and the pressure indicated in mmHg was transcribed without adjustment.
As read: 130 mmHg
